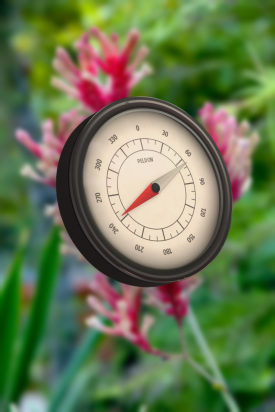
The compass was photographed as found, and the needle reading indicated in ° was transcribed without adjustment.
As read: 245 °
